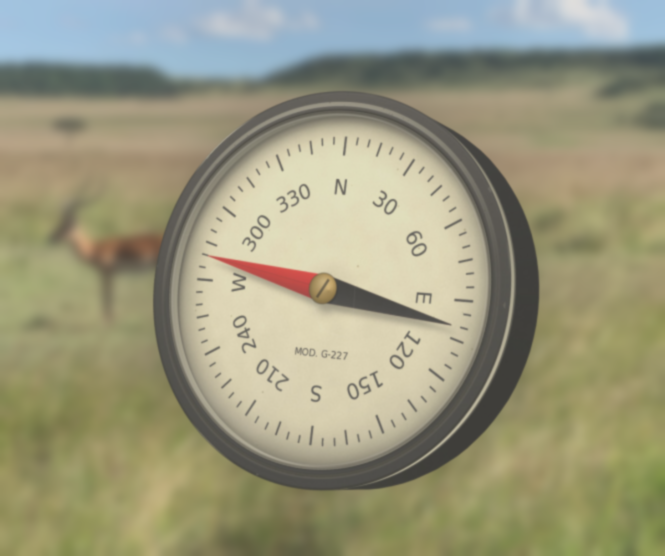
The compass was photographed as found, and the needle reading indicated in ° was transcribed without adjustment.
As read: 280 °
